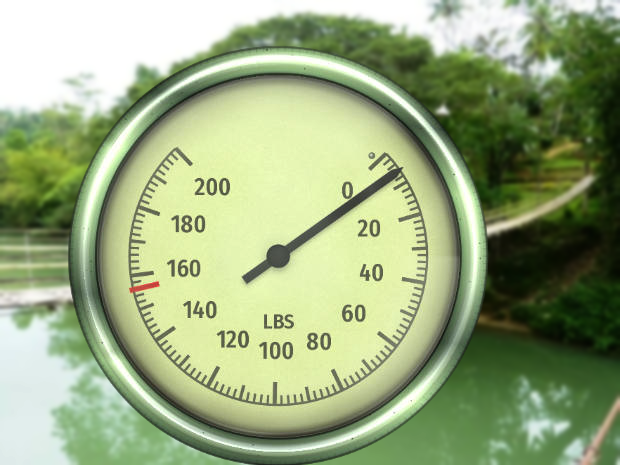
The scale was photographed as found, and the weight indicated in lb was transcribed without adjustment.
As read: 6 lb
